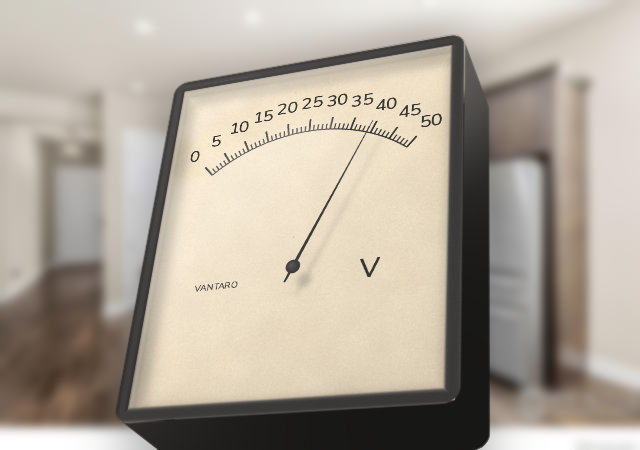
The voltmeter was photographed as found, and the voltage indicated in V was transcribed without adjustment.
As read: 40 V
